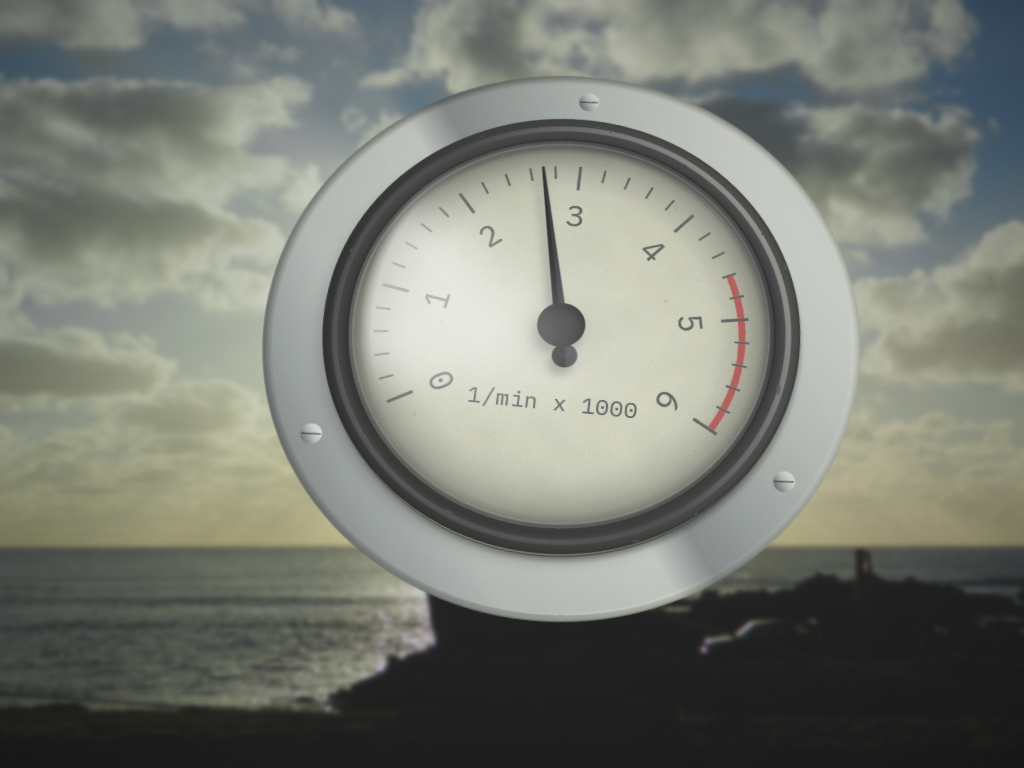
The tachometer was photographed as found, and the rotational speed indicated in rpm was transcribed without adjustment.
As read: 2700 rpm
